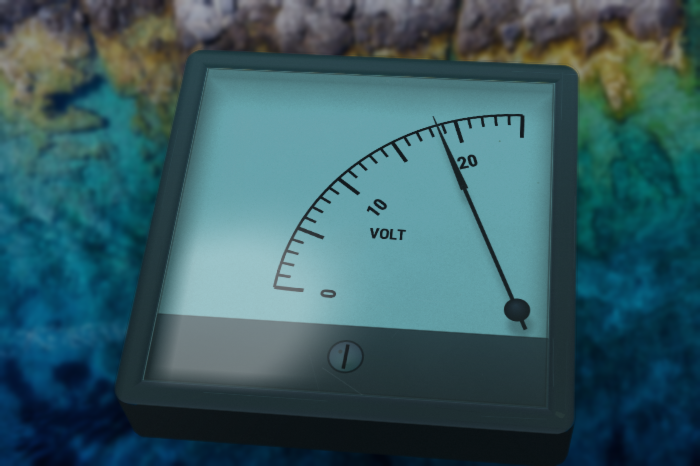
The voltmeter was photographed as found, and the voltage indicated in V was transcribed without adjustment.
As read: 18.5 V
